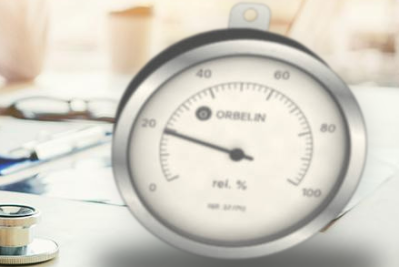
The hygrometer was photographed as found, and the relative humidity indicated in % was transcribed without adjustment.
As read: 20 %
